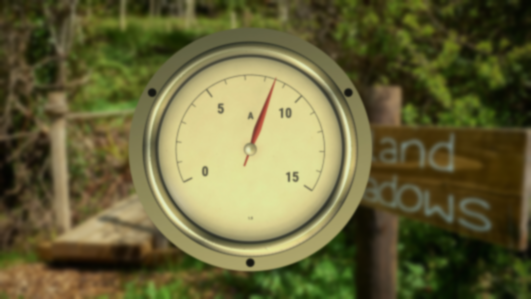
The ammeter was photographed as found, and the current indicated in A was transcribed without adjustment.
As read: 8.5 A
